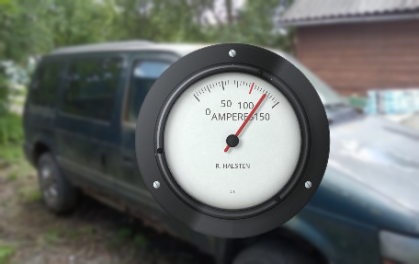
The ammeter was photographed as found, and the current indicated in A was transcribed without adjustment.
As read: 125 A
